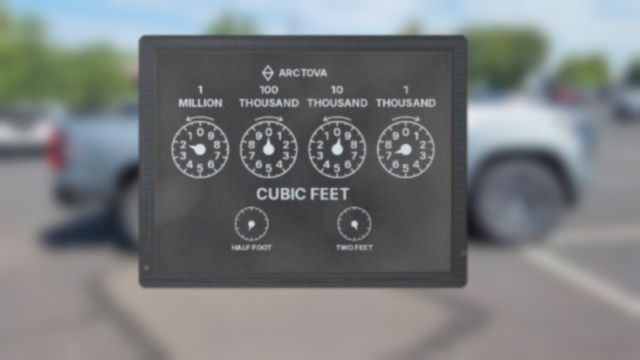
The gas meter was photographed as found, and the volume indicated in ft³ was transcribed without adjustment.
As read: 199700 ft³
